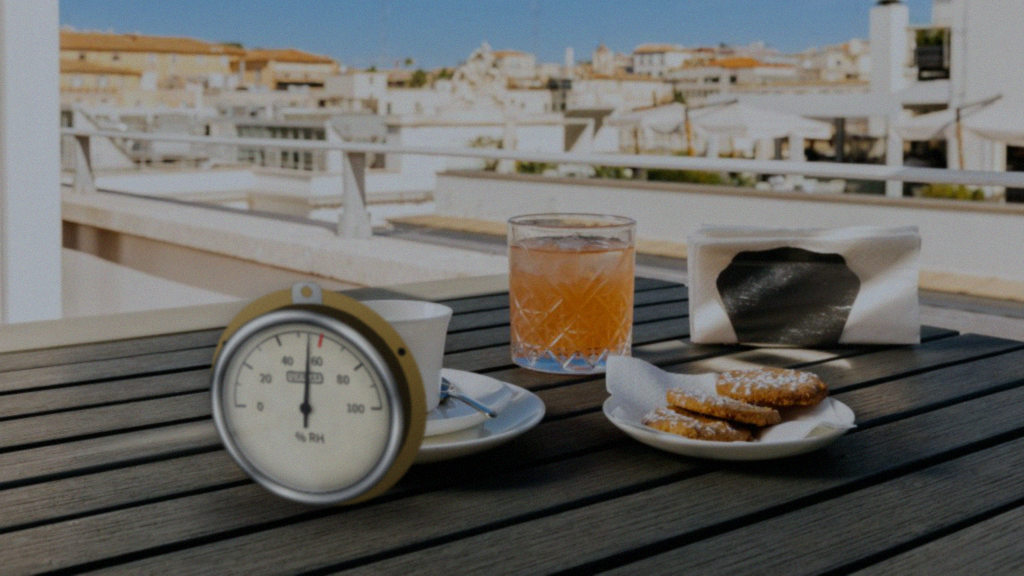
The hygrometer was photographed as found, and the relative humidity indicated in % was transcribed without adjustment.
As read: 55 %
